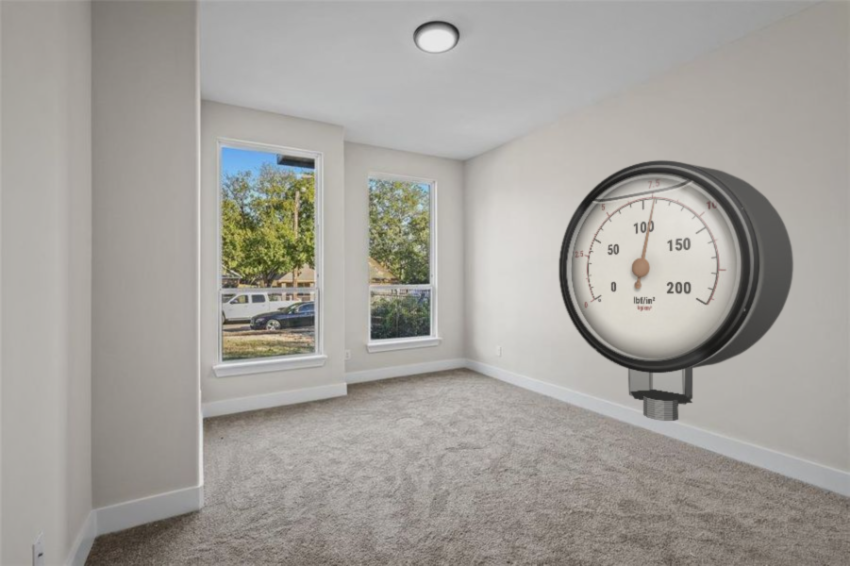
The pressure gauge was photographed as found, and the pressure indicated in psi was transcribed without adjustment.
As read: 110 psi
